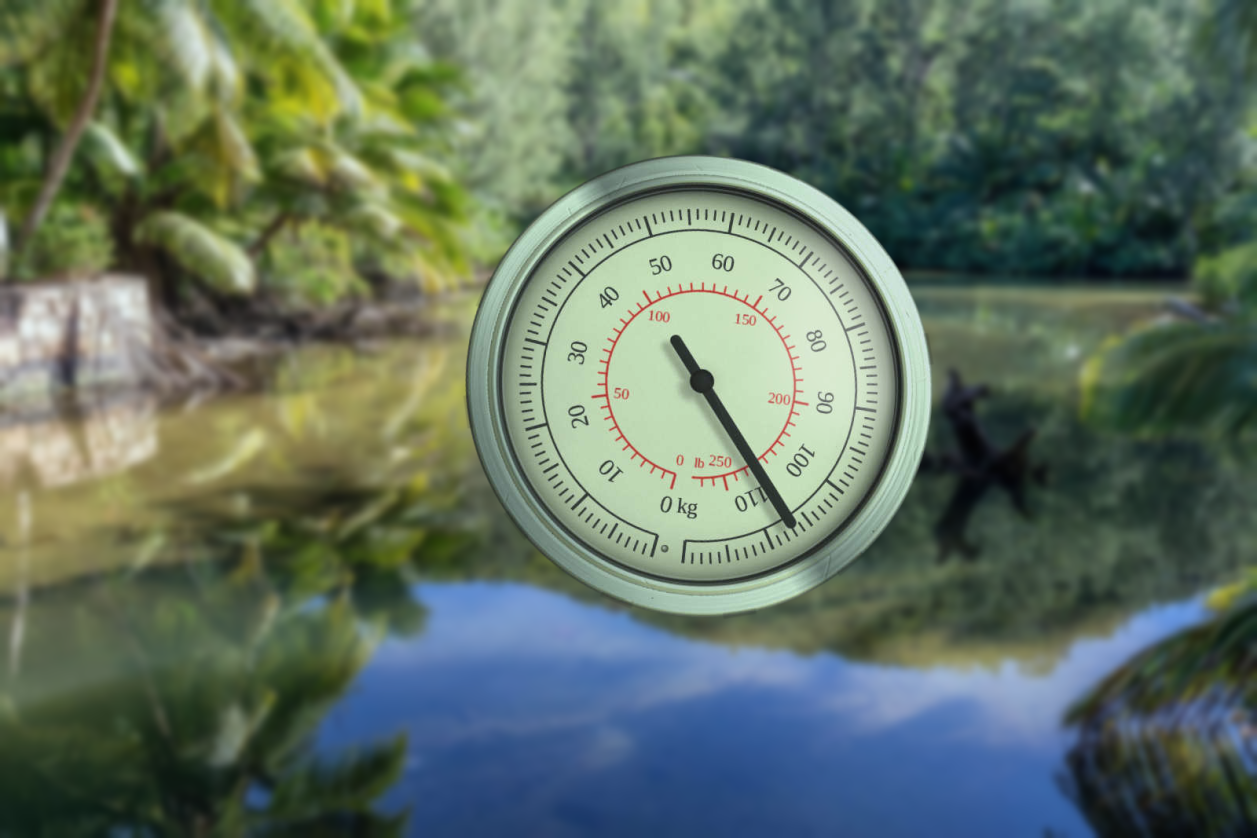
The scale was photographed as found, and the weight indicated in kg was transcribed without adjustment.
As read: 107 kg
